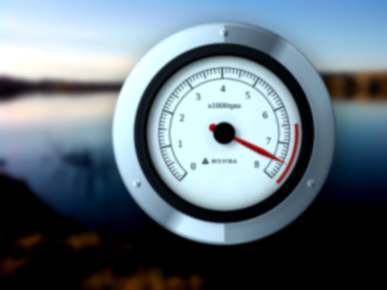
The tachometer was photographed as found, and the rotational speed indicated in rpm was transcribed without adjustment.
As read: 7500 rpm
